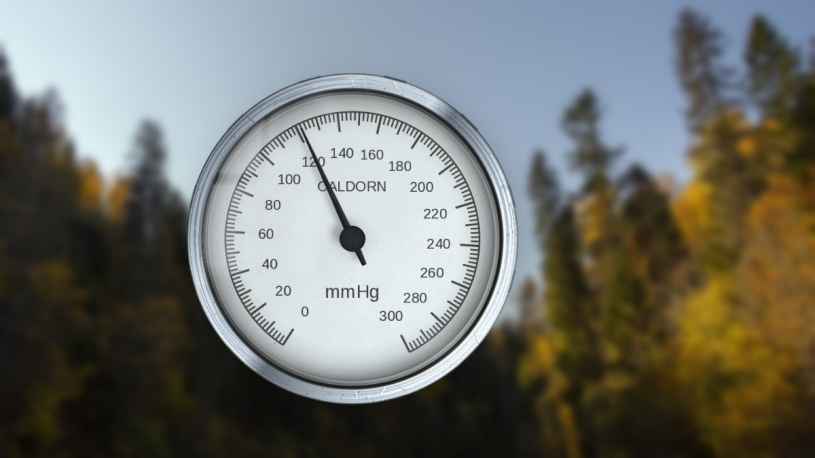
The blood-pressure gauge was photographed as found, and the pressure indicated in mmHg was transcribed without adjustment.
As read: 122 mmHg
